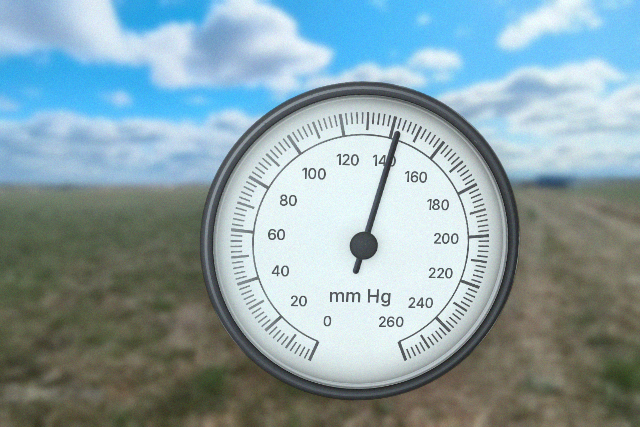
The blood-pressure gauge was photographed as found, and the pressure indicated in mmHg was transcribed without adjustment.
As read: 142 mmHg
